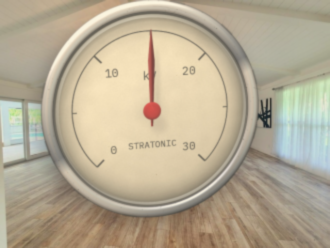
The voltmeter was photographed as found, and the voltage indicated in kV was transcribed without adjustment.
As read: 15 kV
